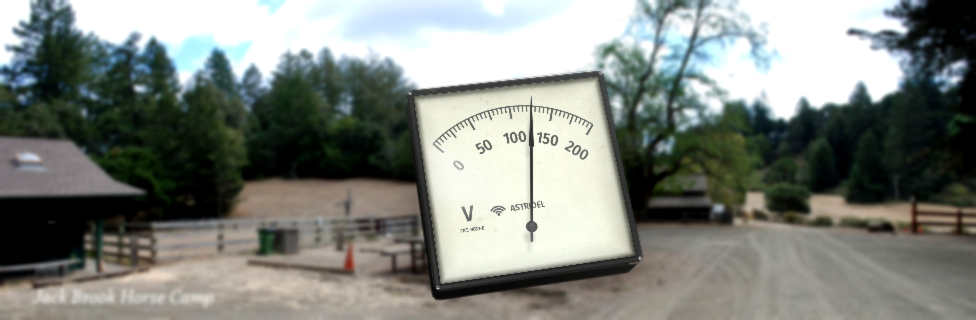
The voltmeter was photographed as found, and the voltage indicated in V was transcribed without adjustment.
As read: 125 V
